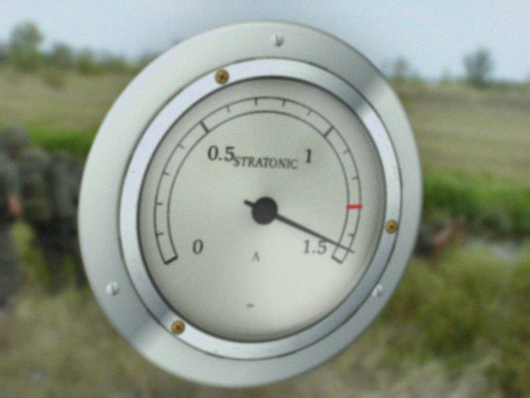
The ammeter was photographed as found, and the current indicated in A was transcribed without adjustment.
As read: 1.45 A
